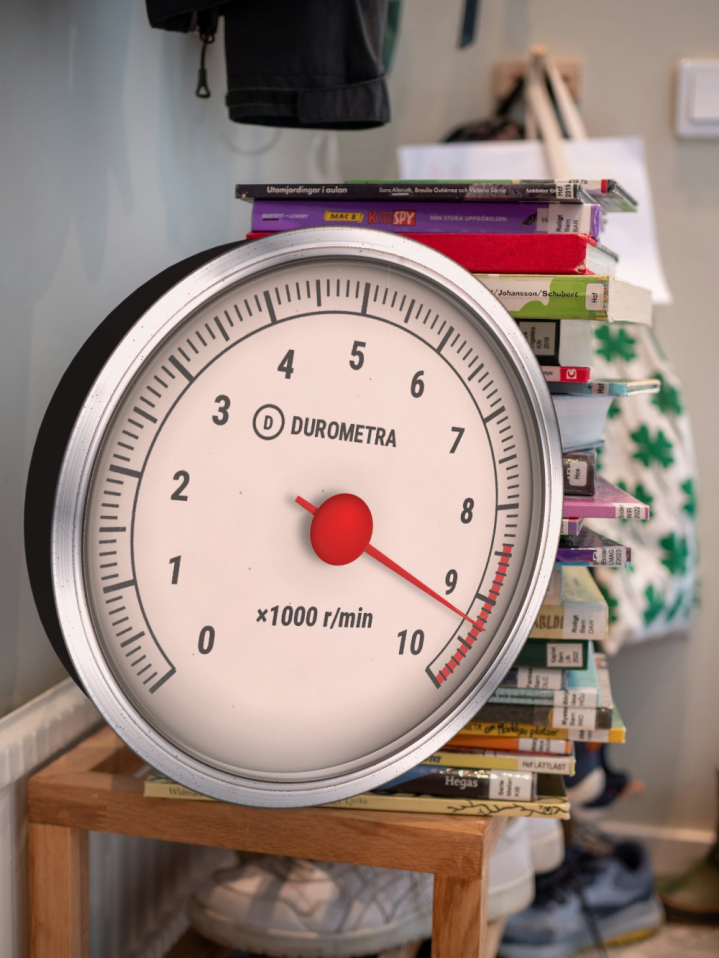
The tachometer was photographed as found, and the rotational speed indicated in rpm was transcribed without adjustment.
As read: 9300 rpm
